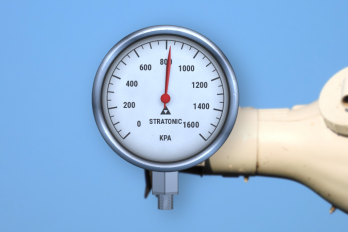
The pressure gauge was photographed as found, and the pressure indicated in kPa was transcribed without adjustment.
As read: 825 kPa
